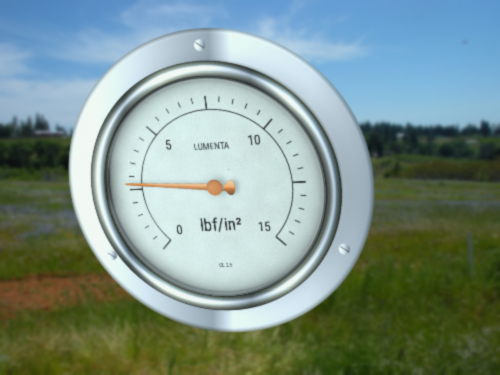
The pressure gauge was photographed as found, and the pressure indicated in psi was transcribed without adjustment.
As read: 2.75 psi
